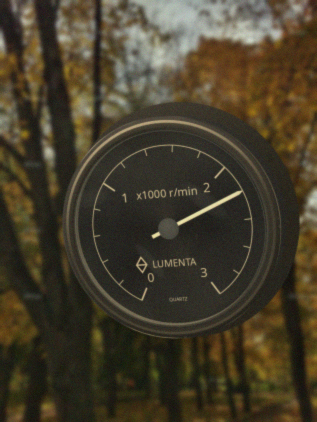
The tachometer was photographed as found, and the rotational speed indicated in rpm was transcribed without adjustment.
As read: 2200 rpm
